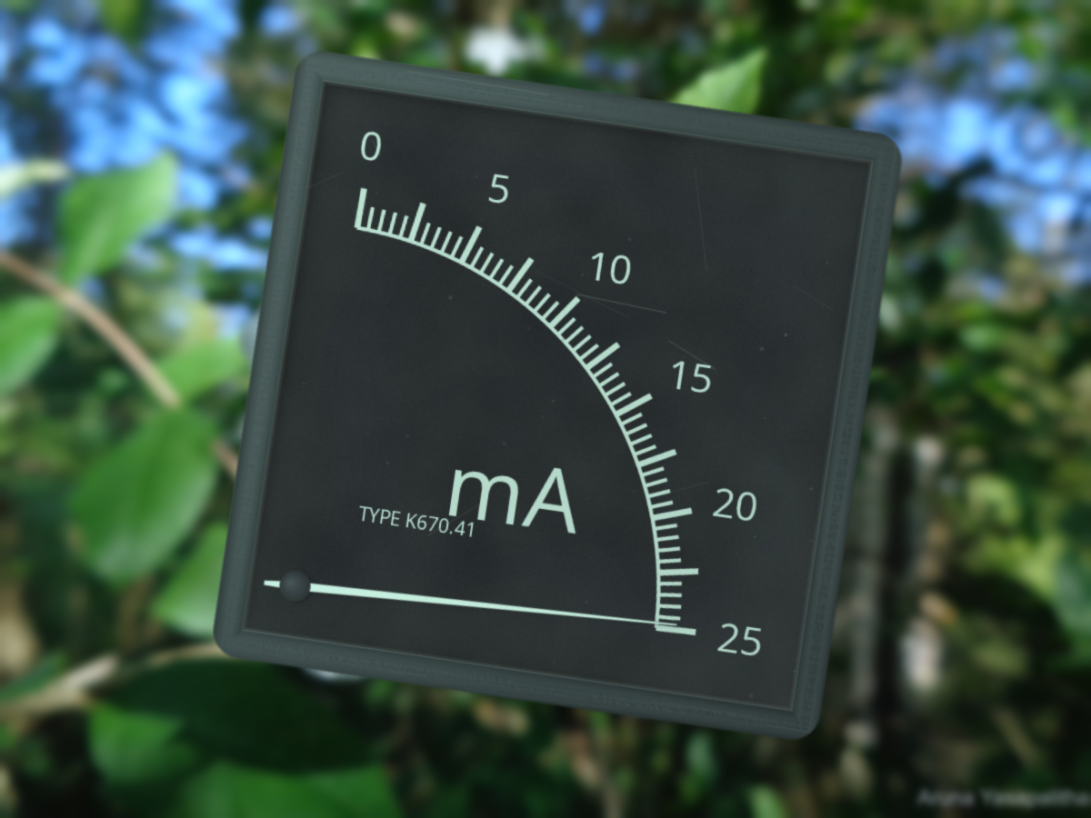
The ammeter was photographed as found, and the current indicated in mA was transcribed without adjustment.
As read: 24.75 mA
